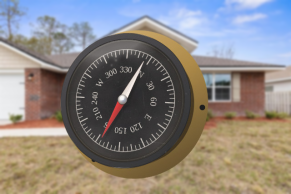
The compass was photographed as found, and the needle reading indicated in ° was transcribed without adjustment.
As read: 175 °
